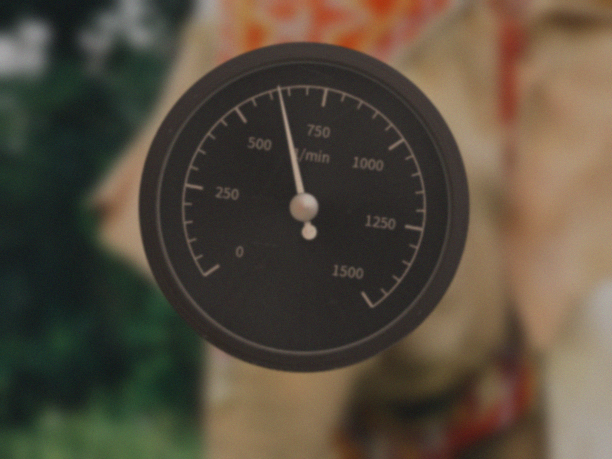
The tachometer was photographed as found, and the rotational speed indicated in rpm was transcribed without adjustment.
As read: 625 rpm
